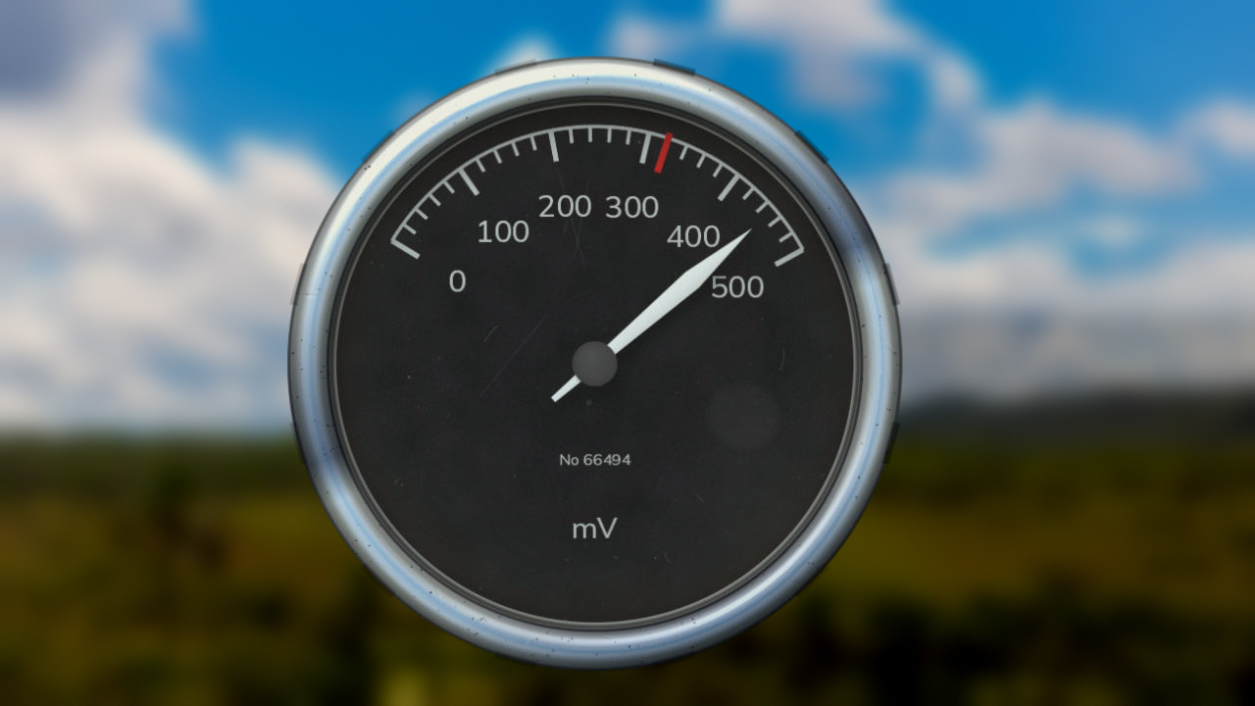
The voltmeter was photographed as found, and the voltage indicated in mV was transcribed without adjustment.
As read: 450 mV
